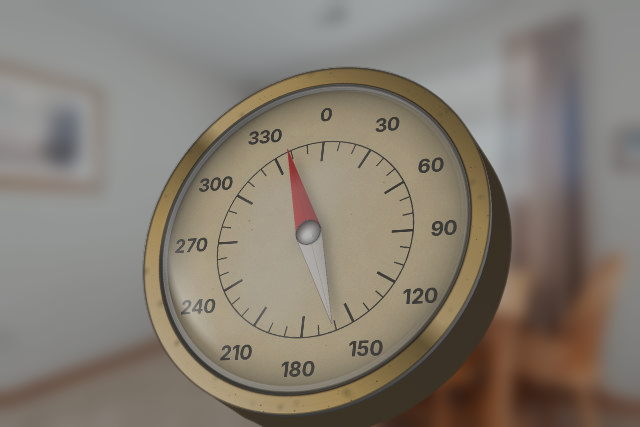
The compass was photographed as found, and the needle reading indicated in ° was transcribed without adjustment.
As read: 340 °
